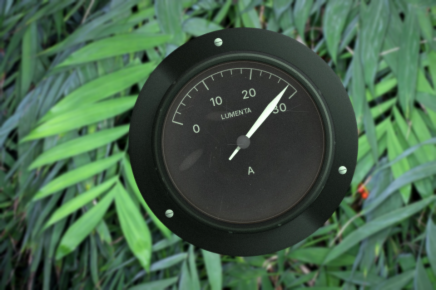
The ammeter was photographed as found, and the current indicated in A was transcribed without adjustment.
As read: 28 A
